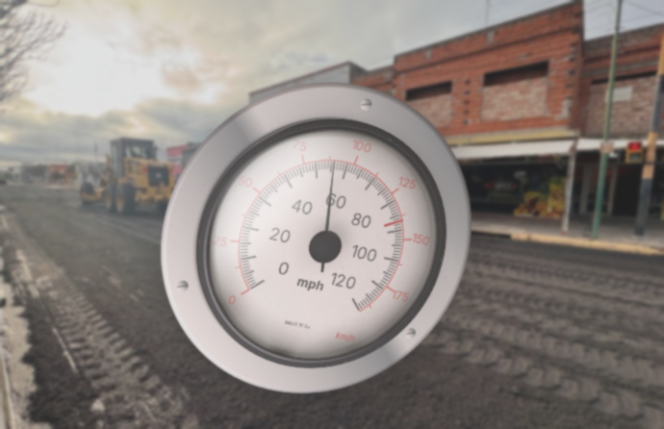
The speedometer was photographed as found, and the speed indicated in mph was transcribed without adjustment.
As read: 55 mph
